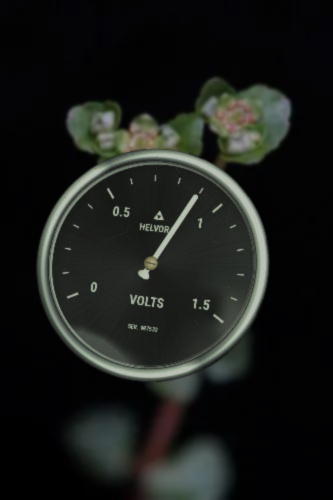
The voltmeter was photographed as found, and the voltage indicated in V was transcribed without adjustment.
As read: 0.9 V
